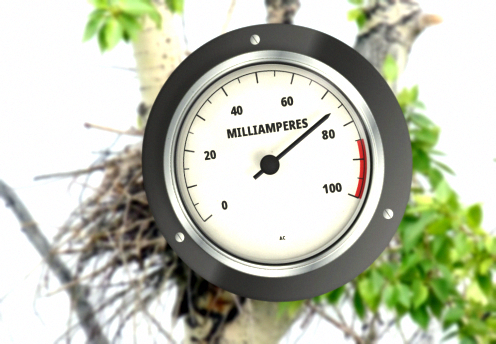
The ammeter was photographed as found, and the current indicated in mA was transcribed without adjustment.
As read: 75 mA
